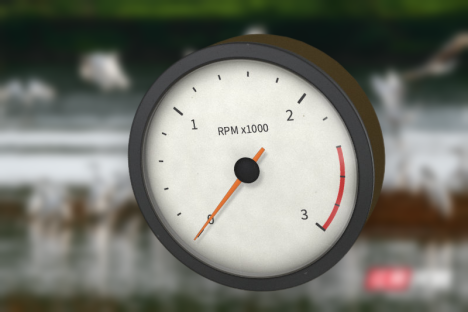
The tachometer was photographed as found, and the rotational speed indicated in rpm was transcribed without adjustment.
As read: 0 rpm
